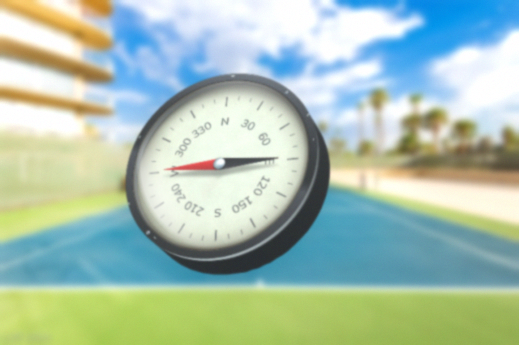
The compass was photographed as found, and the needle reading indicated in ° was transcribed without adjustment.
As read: 270 °
